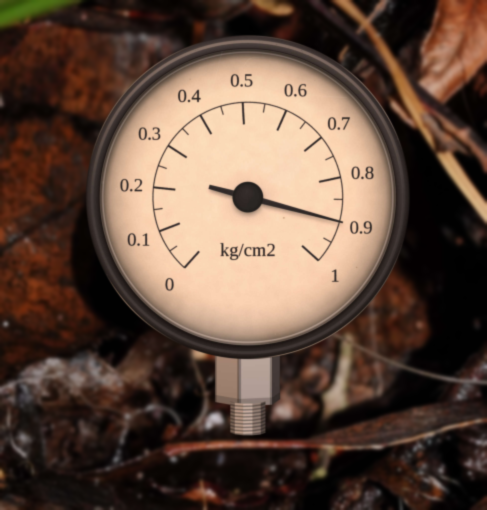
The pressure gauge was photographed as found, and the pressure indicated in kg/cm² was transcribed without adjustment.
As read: 0.9 kg/cm²
